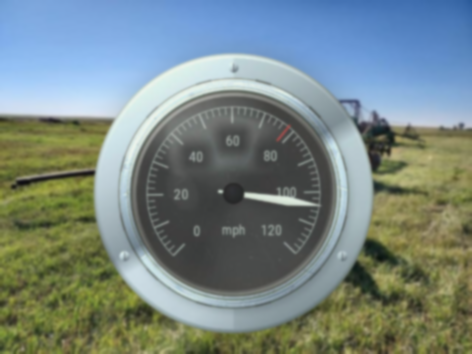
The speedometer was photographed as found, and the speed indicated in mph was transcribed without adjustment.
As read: 104 mph
